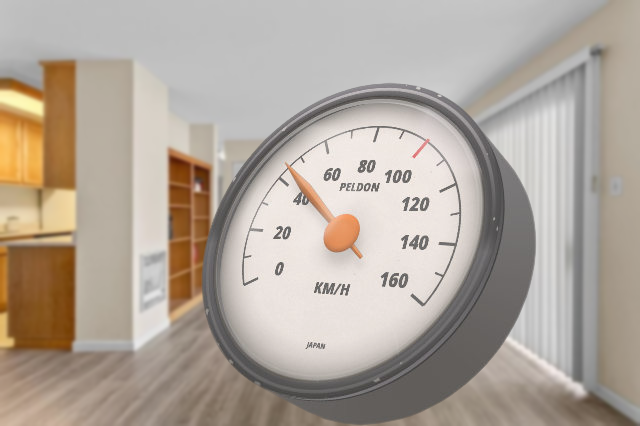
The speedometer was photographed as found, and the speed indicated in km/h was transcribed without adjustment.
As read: 45 km/h
